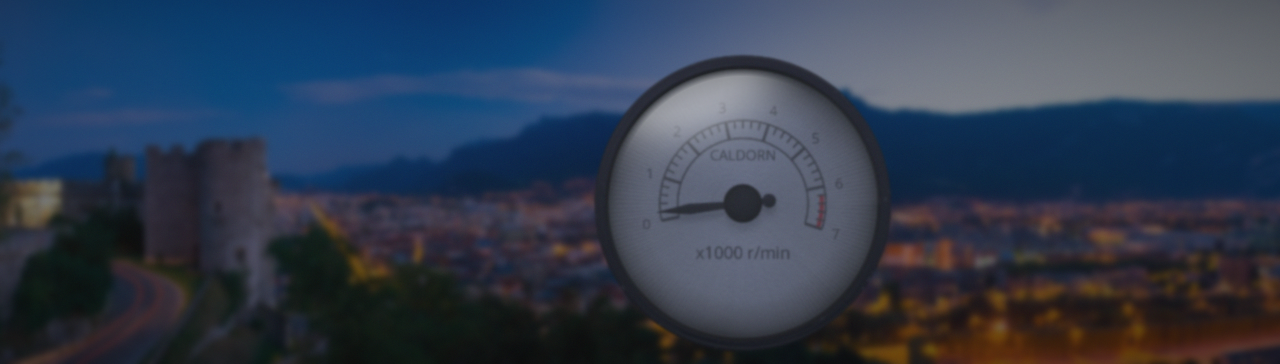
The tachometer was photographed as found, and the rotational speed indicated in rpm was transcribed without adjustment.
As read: 200 rpm
